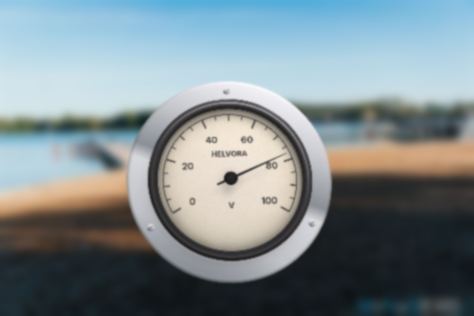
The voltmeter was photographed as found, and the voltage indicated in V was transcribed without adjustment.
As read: 77.5 V
